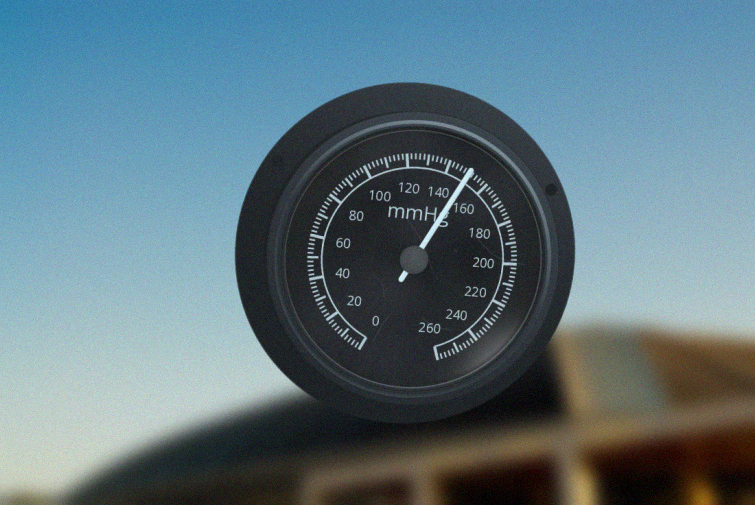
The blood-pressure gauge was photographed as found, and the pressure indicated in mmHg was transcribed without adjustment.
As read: 150 mmHg
